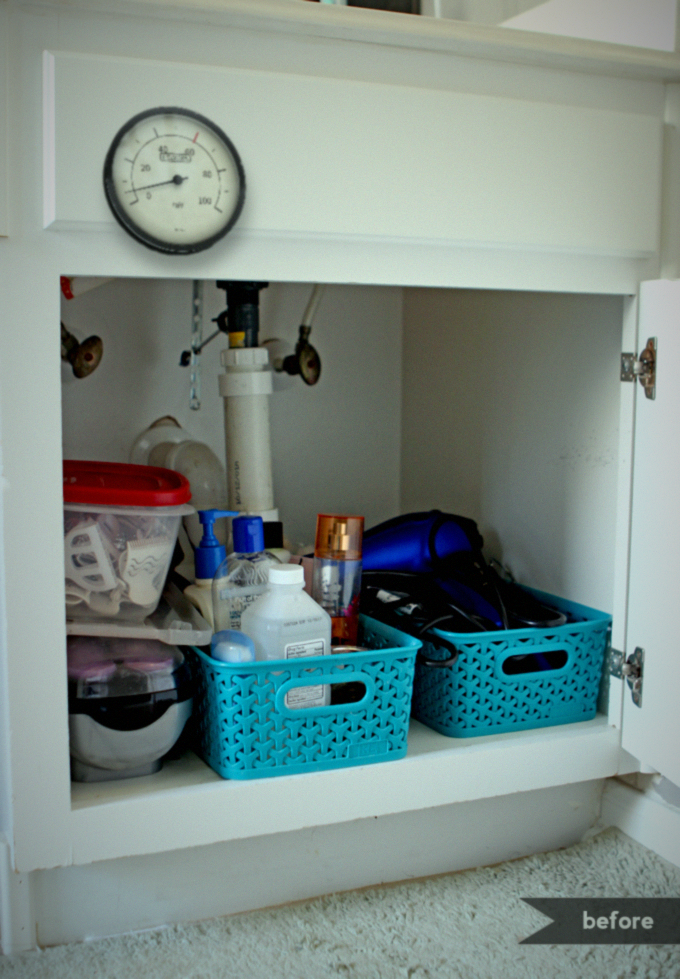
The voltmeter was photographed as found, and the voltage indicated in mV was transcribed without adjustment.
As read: 5 mV
